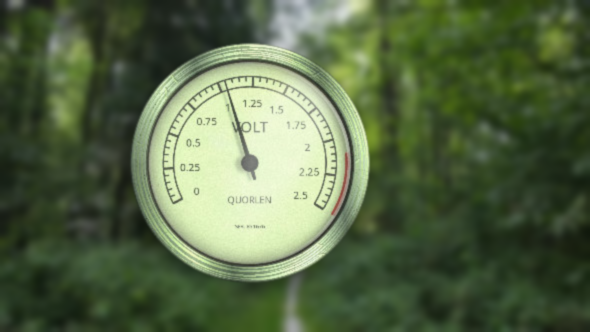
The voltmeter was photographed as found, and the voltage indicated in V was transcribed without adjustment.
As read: 1.05 V
